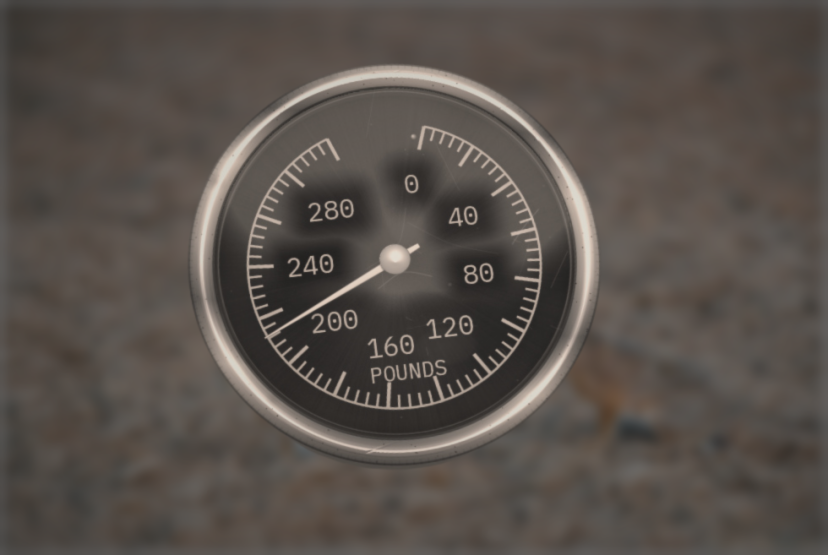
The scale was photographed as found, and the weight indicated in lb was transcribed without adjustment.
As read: 212 lb
